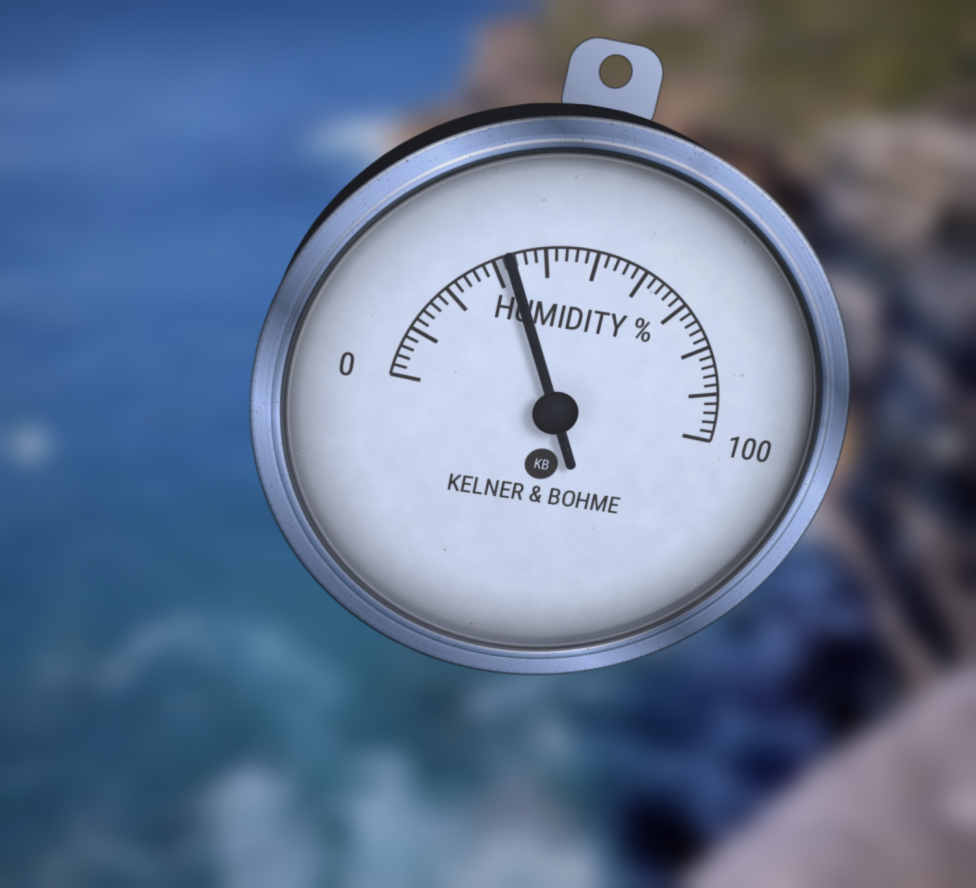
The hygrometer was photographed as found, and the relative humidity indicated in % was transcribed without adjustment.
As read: 33 %
